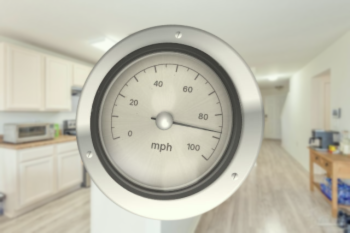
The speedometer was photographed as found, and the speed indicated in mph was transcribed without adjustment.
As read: 87.5 mph
